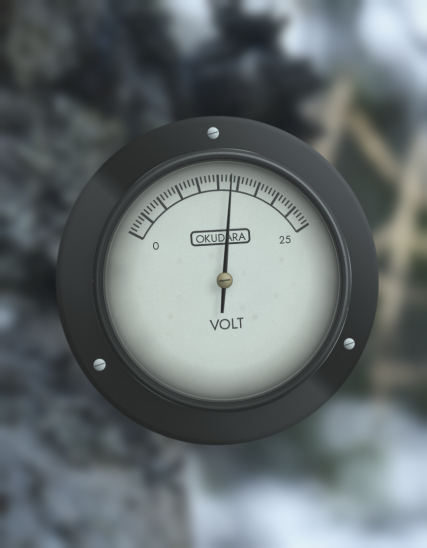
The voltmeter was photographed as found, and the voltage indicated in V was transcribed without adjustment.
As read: 14 V
